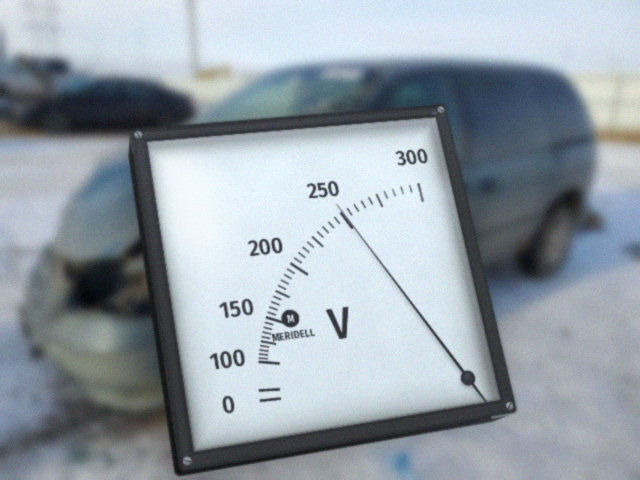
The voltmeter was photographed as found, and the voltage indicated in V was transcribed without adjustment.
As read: 250 V
